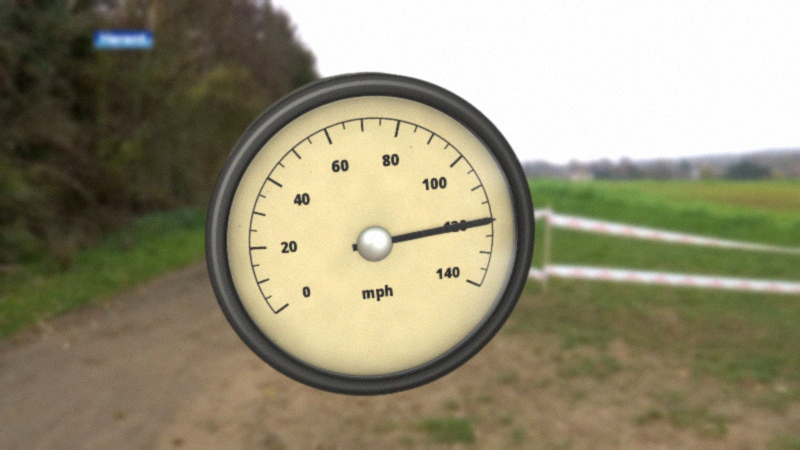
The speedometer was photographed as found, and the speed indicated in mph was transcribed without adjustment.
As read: 120 mph
